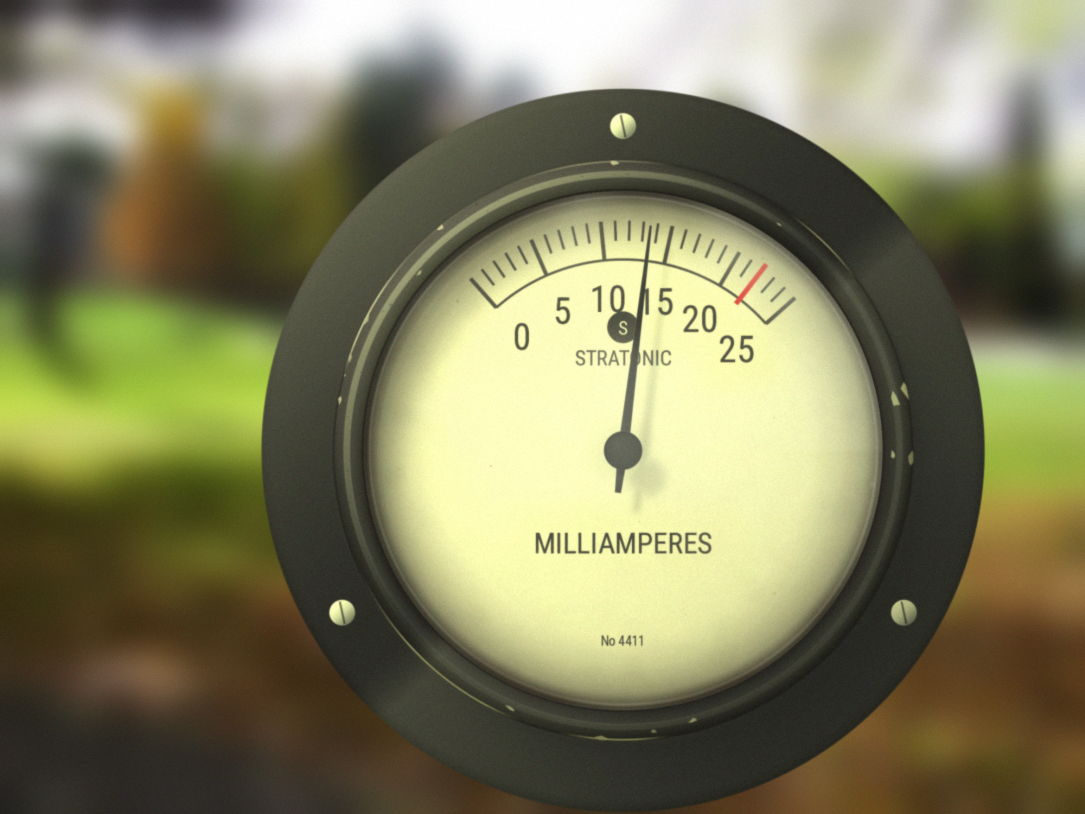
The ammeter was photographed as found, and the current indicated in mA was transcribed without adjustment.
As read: 13.5 mA
